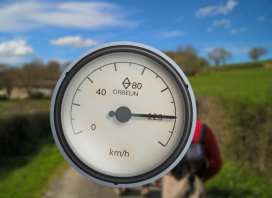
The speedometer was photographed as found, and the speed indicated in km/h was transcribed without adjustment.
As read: 120 km/h
